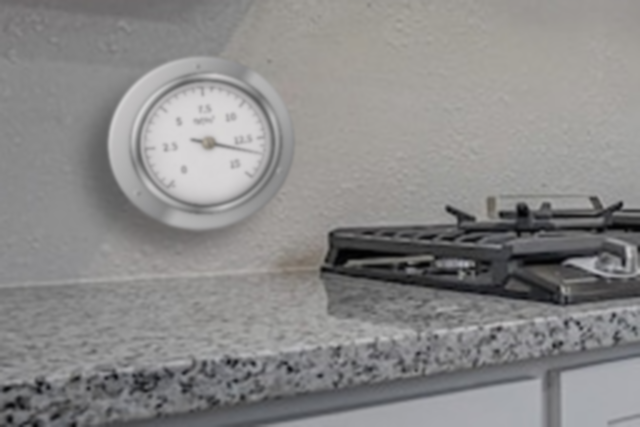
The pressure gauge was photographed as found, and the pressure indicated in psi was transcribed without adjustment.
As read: 13.5 psi
